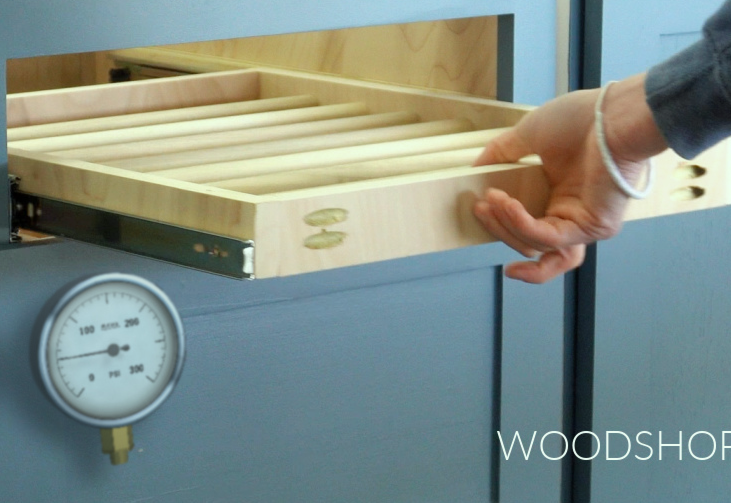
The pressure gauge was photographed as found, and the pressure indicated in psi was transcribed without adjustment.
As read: 50 psi
